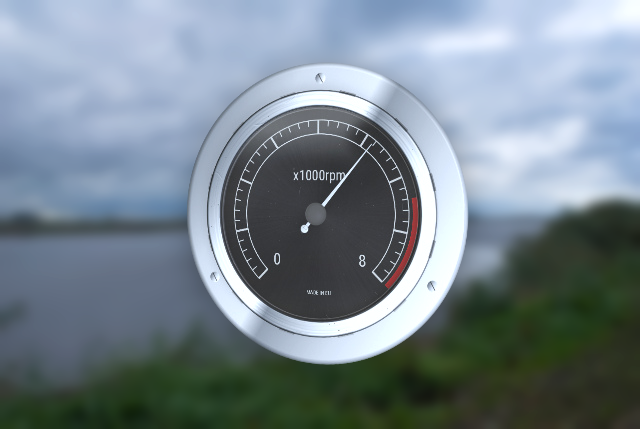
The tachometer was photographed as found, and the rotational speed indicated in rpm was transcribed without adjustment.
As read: 5200 rpm
